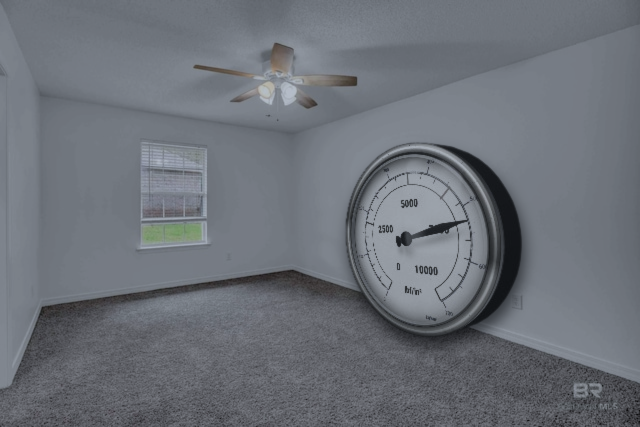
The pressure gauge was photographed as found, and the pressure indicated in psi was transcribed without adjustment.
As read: 7500 psi
